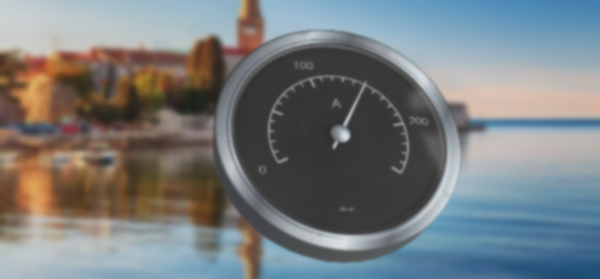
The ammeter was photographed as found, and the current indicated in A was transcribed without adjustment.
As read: 150 A
